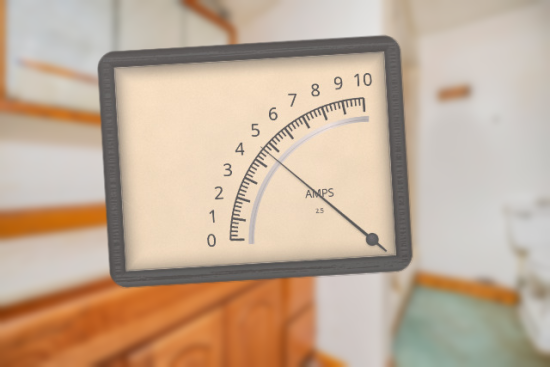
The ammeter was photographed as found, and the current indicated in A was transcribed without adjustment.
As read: 4.6 A
